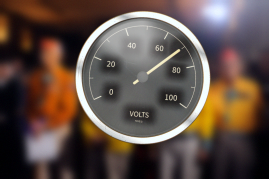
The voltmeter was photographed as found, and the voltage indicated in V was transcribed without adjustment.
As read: 70 V
